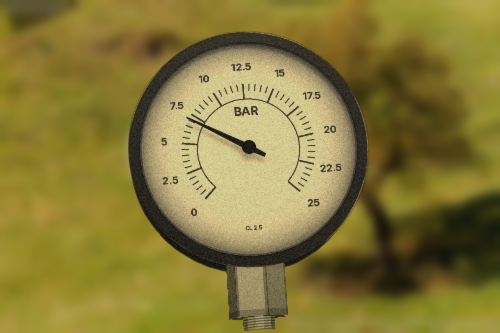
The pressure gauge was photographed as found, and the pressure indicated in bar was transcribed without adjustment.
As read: 7 bar
